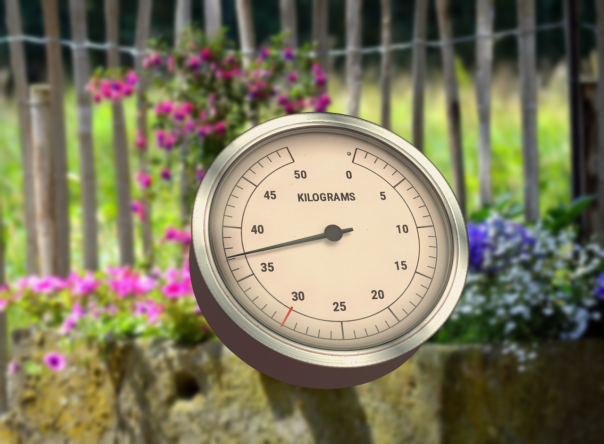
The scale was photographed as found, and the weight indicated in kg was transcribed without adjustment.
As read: 37 kg
